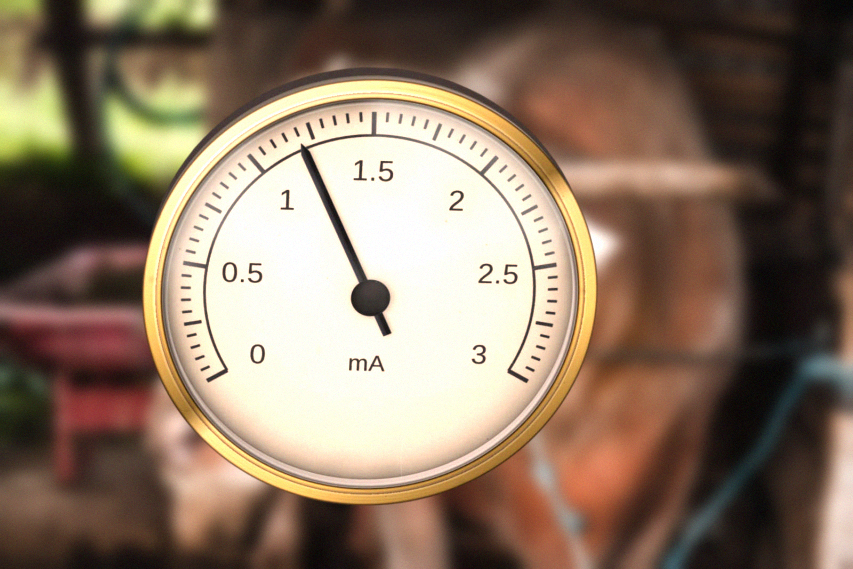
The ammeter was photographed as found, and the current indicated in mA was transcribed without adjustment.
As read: 1.2 mA
